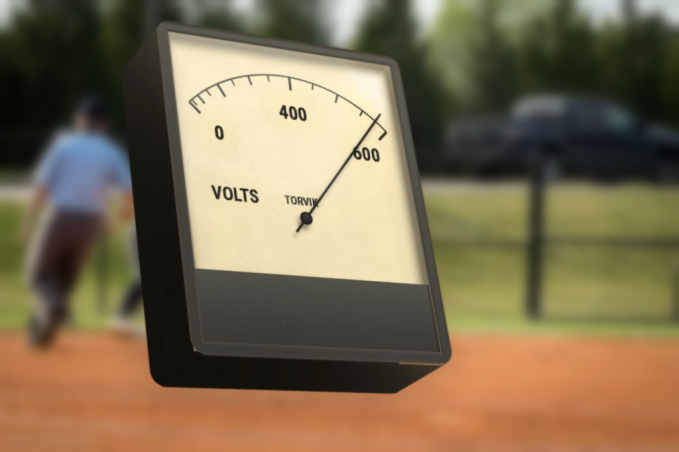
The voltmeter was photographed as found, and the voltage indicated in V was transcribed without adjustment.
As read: 575 V
